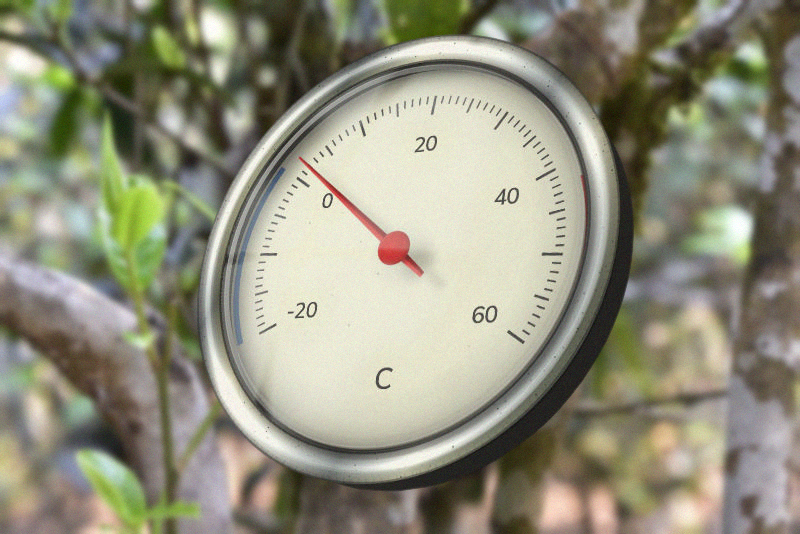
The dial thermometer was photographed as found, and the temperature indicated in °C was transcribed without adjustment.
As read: 2 °C
